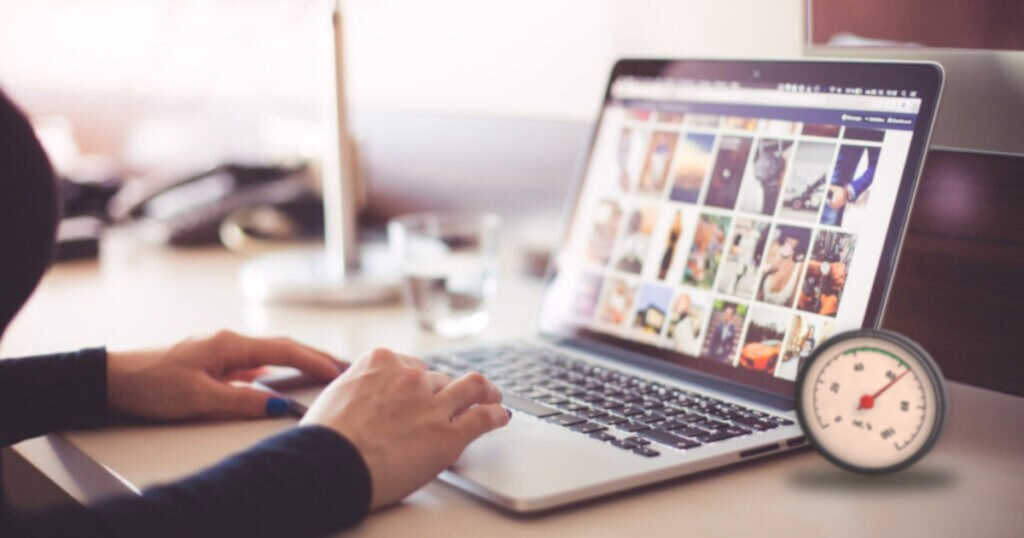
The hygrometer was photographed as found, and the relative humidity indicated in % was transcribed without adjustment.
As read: 64 %
